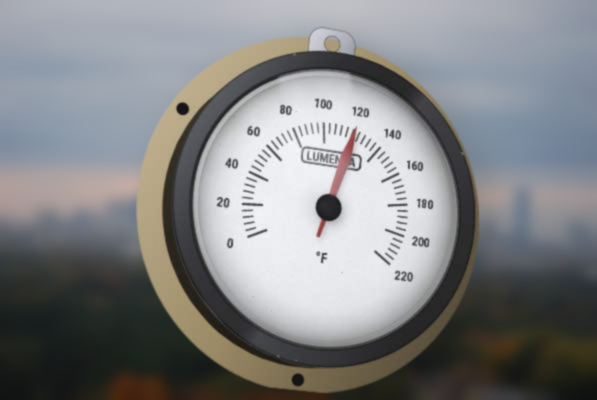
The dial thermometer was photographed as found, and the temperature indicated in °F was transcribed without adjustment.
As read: 120 °F
